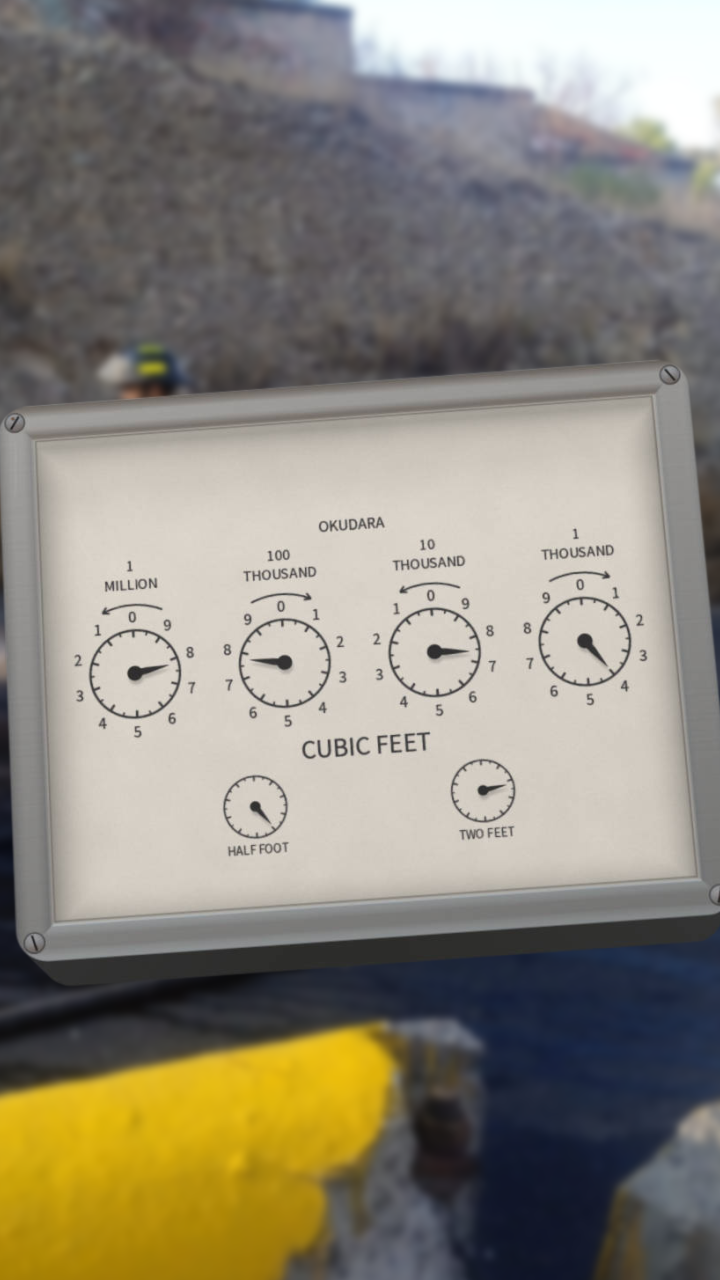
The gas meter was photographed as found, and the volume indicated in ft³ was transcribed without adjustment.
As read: 777400 ft³
